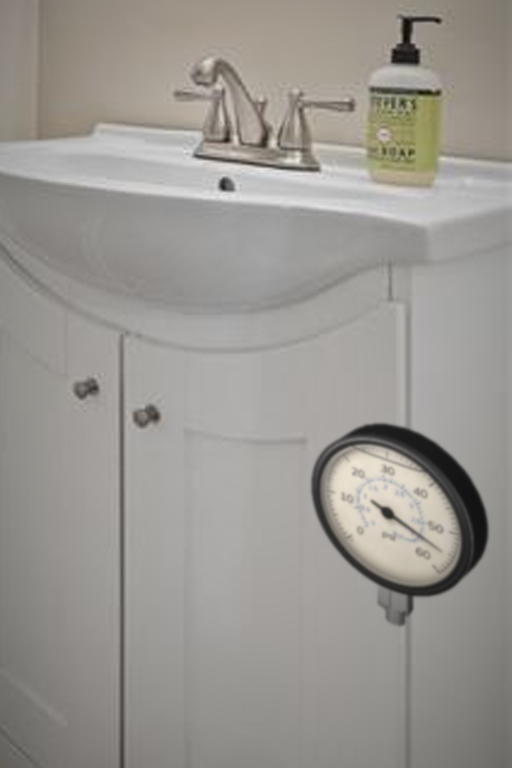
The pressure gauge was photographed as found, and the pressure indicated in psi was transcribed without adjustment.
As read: 55 psi
